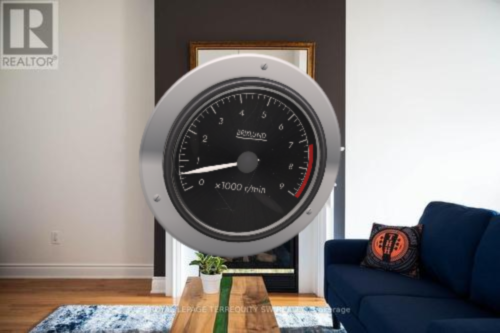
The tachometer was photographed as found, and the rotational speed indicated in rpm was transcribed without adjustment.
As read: 600 rpm
